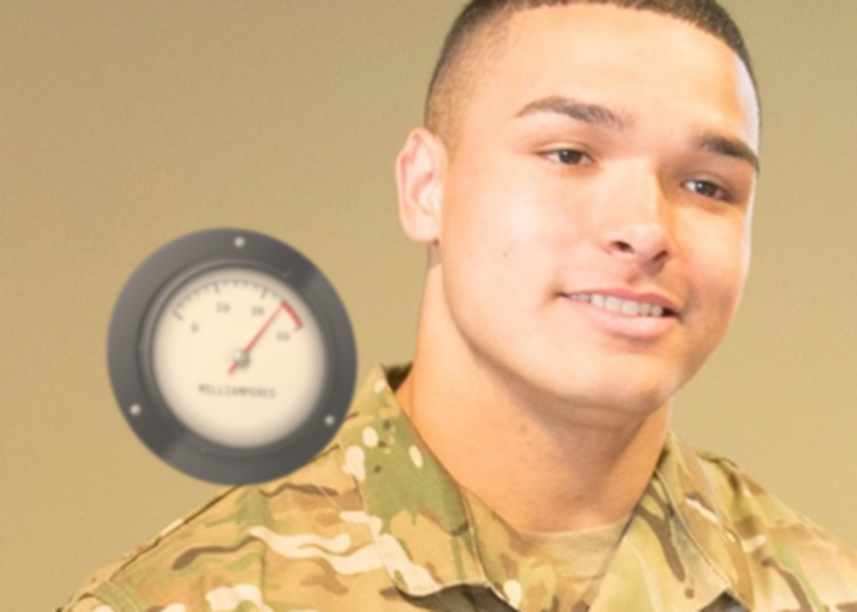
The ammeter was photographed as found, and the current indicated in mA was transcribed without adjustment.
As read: 24 mA
